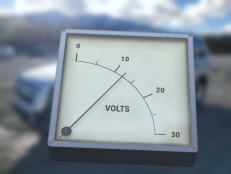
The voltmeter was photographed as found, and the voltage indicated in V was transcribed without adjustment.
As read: 12.5 V
